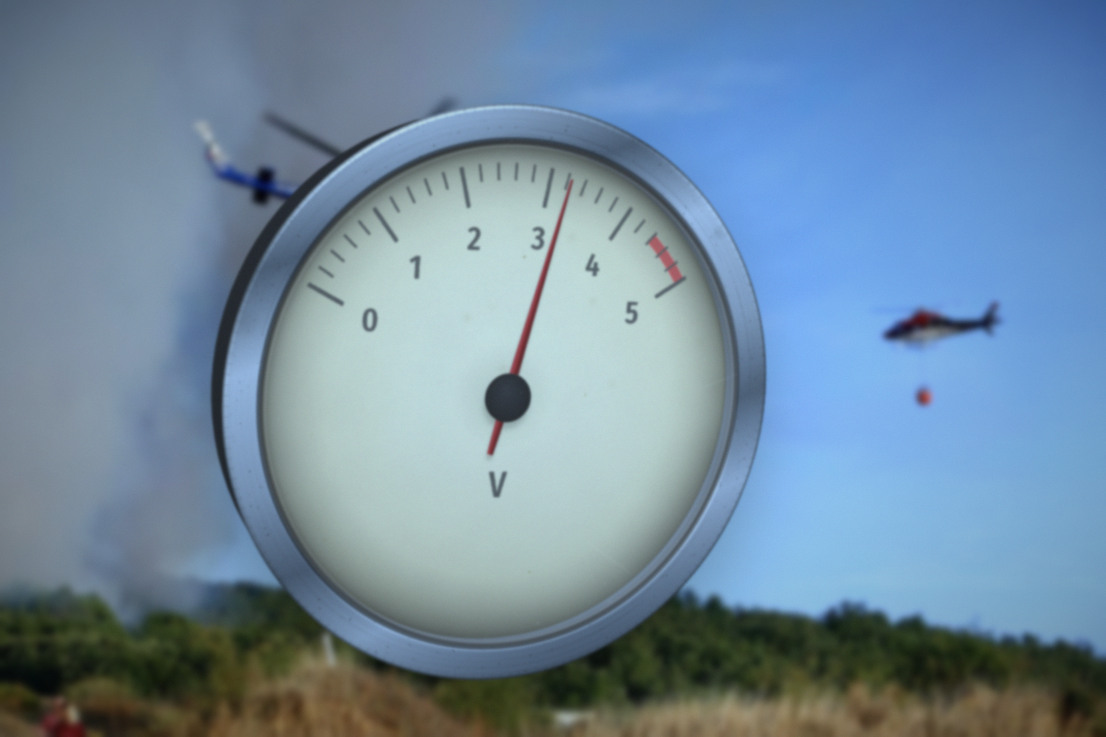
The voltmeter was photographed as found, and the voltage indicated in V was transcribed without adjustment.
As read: 3.2 V
